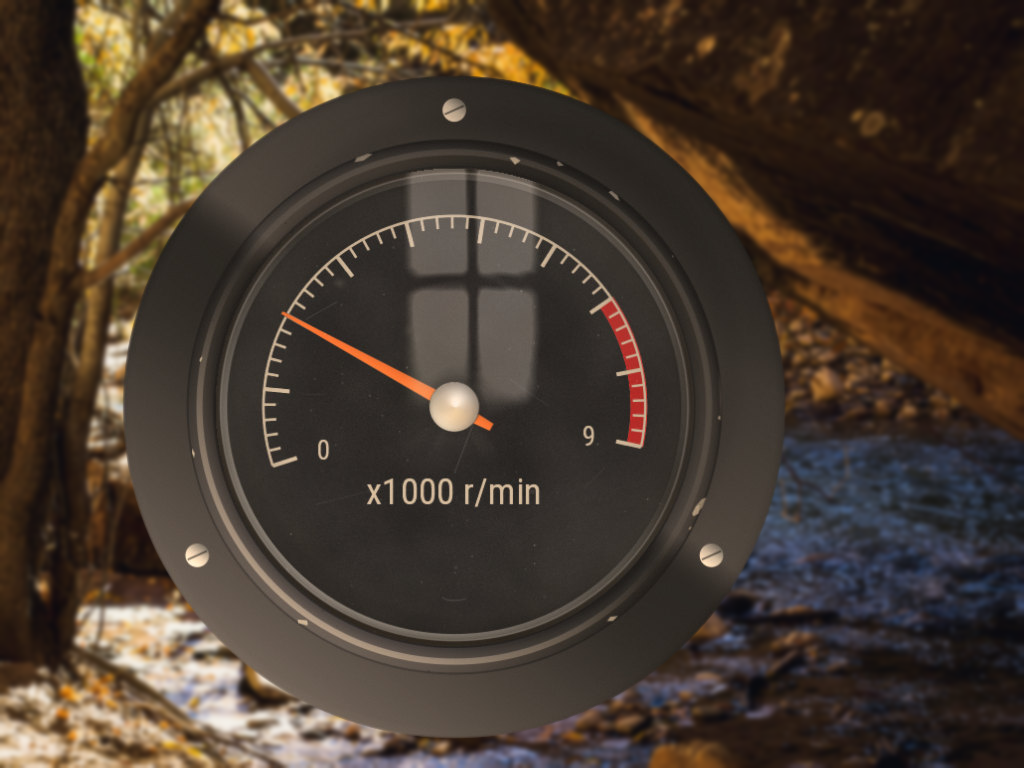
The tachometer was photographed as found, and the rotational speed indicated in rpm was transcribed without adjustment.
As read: 2000 rpm
